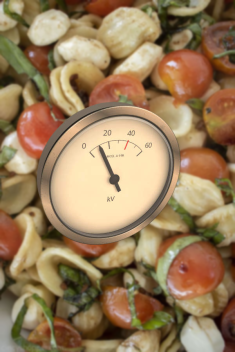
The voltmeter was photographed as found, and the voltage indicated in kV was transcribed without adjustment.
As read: 10 kV
